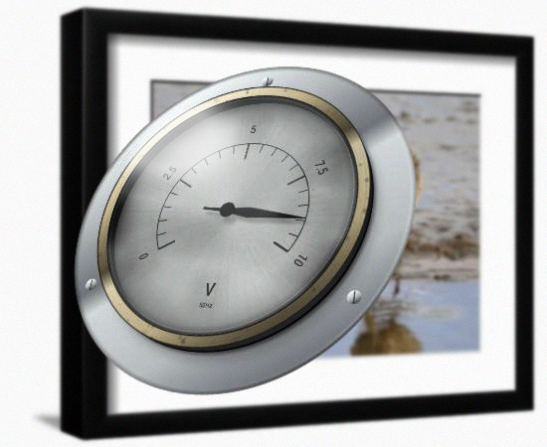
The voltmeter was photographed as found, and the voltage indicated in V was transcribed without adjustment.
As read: 9 V
